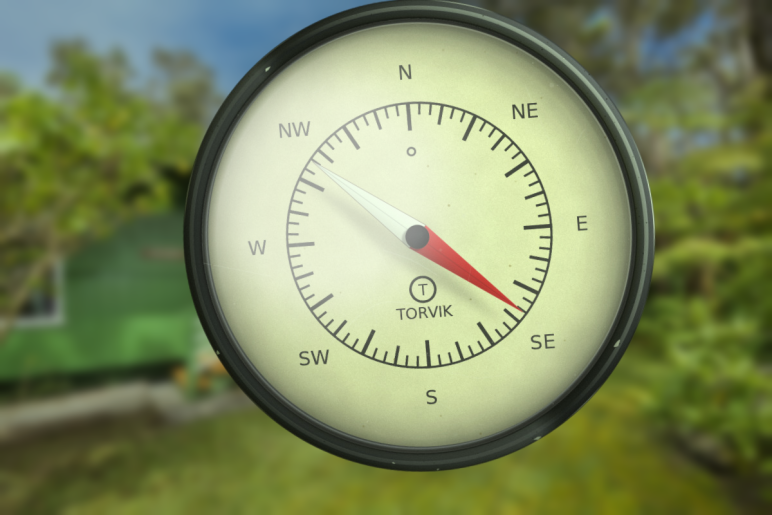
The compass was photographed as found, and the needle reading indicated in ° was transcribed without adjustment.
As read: 130 °
